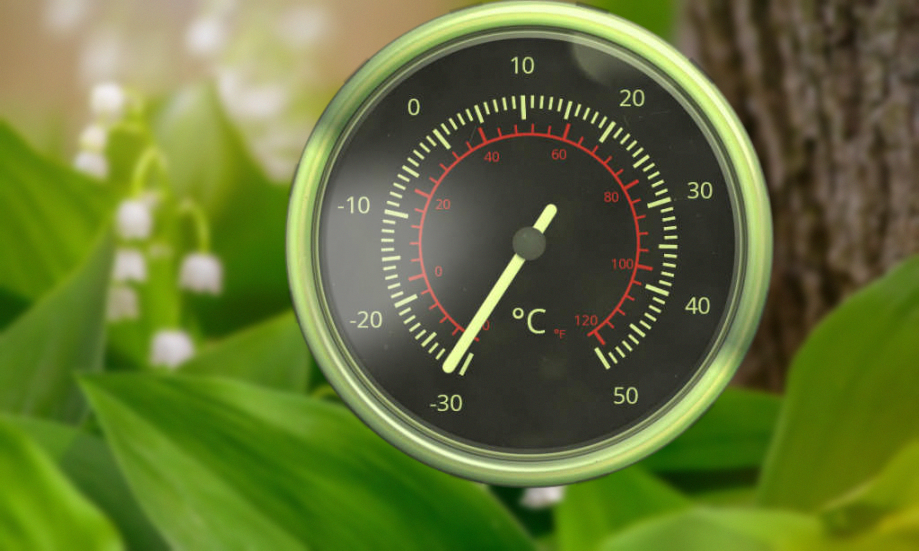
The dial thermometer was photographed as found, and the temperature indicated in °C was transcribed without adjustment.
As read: -28.5 °C
